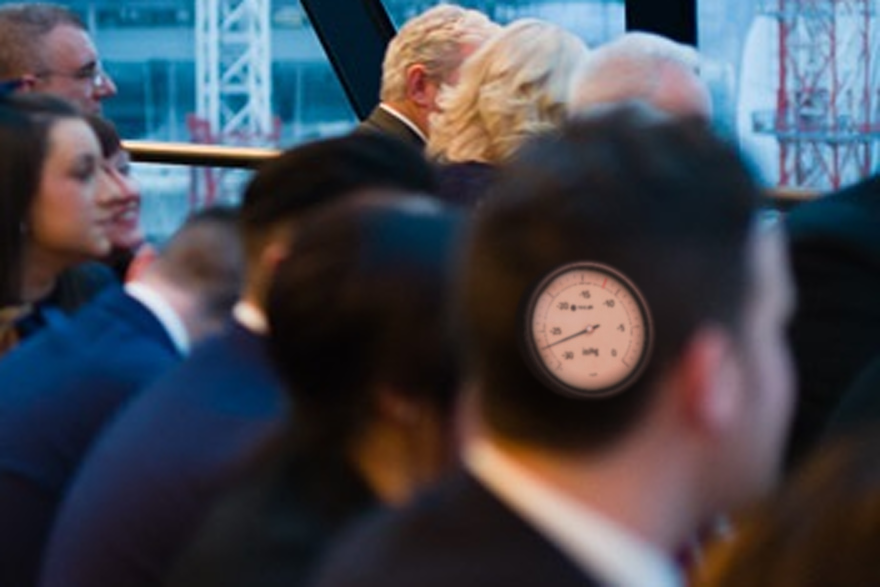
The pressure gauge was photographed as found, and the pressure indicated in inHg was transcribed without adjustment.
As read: -27 inHg
